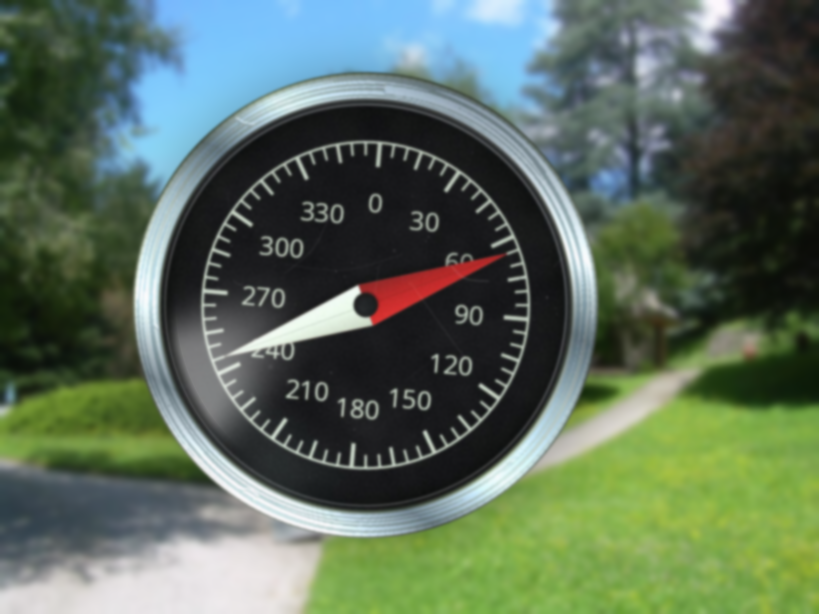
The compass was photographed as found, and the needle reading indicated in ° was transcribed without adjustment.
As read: 65 °
